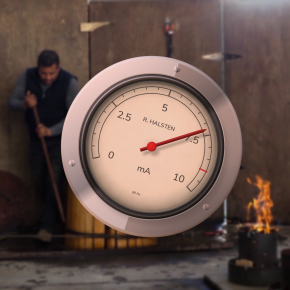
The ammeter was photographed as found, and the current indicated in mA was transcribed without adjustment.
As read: 7.25 mA
